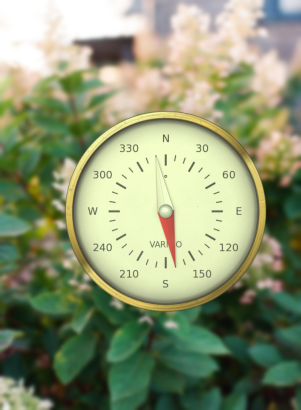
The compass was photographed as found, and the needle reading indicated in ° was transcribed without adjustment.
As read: 170 °
